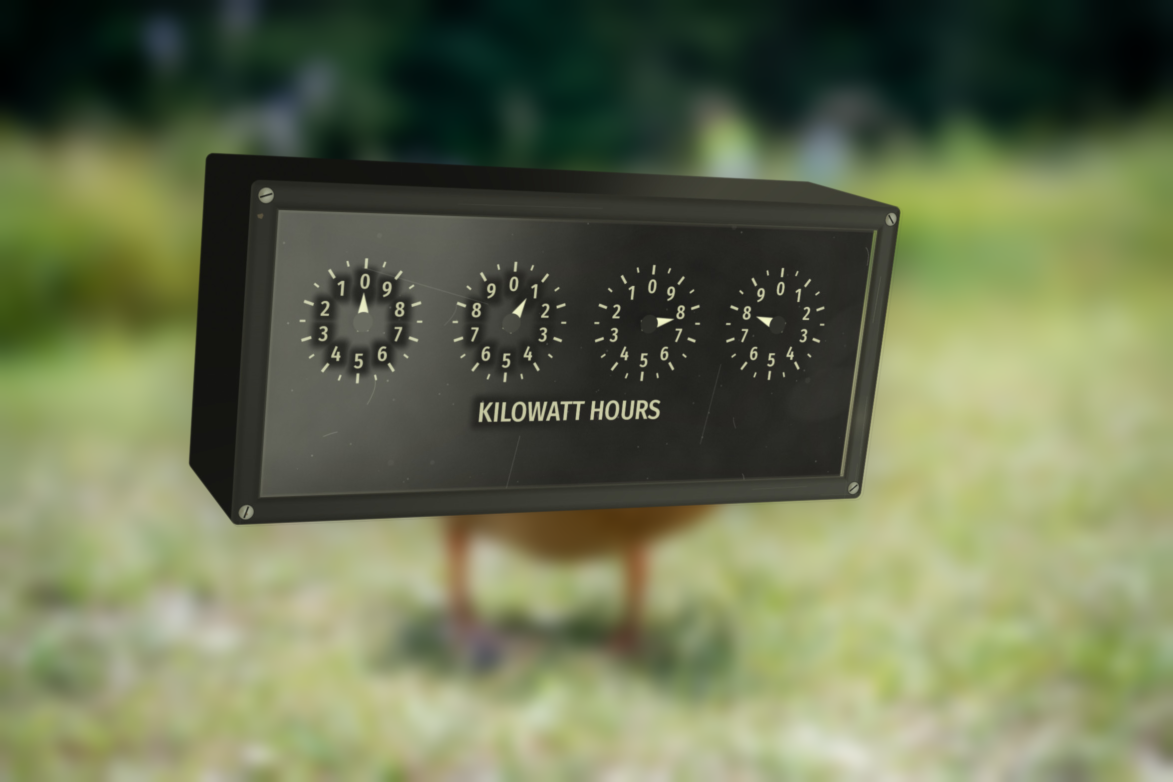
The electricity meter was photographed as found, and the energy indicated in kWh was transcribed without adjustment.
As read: 78 kWh
